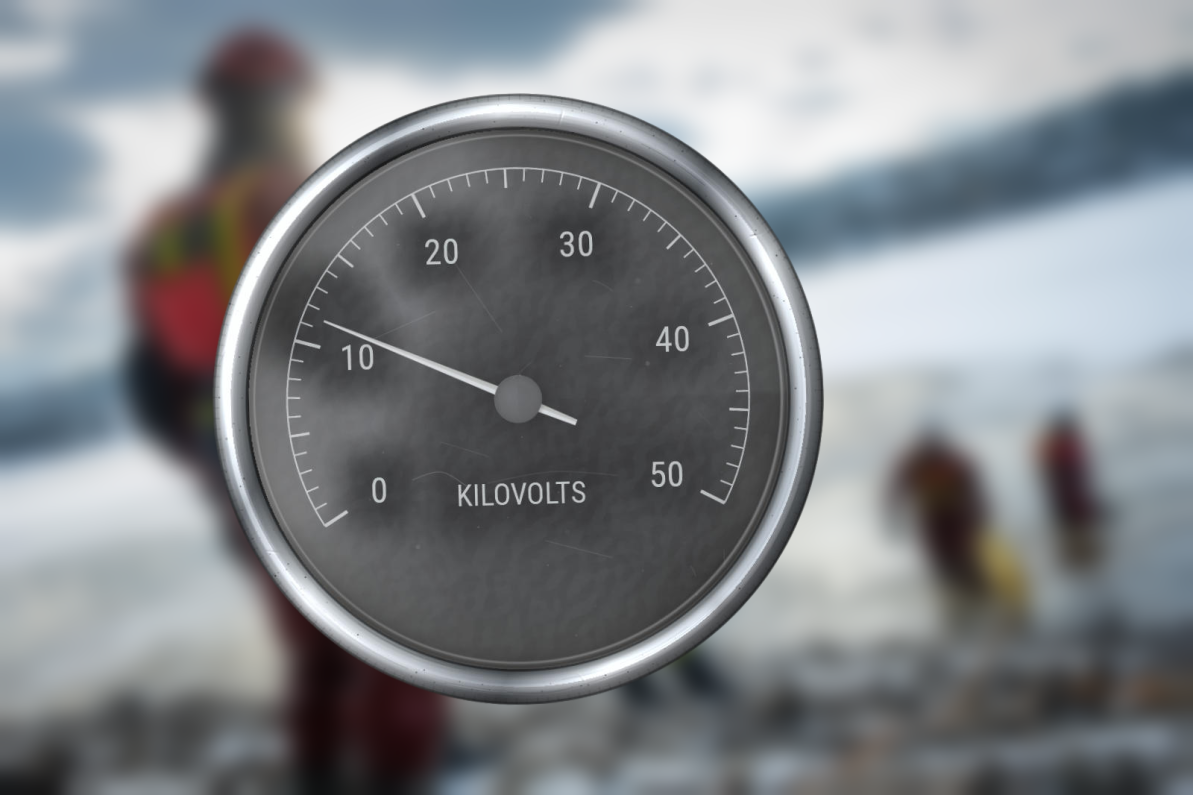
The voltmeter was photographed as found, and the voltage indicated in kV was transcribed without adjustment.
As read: 11.5 kV
